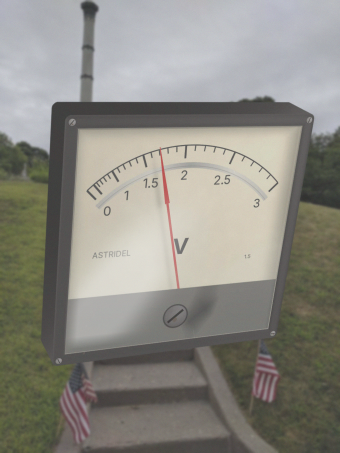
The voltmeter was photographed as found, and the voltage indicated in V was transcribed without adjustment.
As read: 1.7 V
